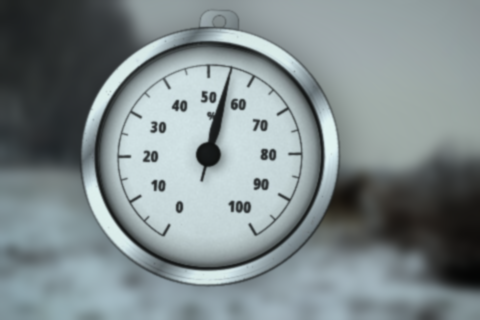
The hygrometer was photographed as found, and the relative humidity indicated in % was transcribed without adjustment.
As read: 55 %
